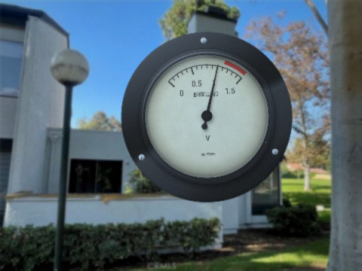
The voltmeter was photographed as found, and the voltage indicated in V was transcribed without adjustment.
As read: 1 V
